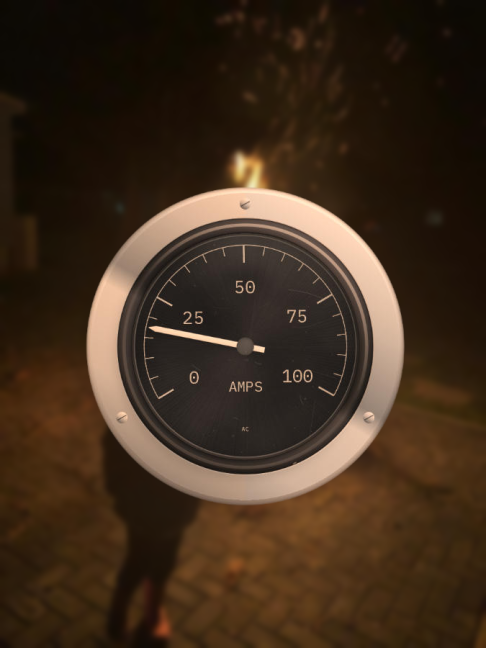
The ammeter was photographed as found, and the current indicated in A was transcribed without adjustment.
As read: 17.5 A
